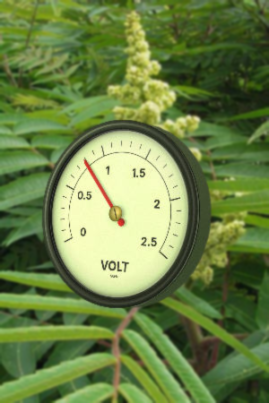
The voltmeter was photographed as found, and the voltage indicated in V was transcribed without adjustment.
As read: 0.8 V
